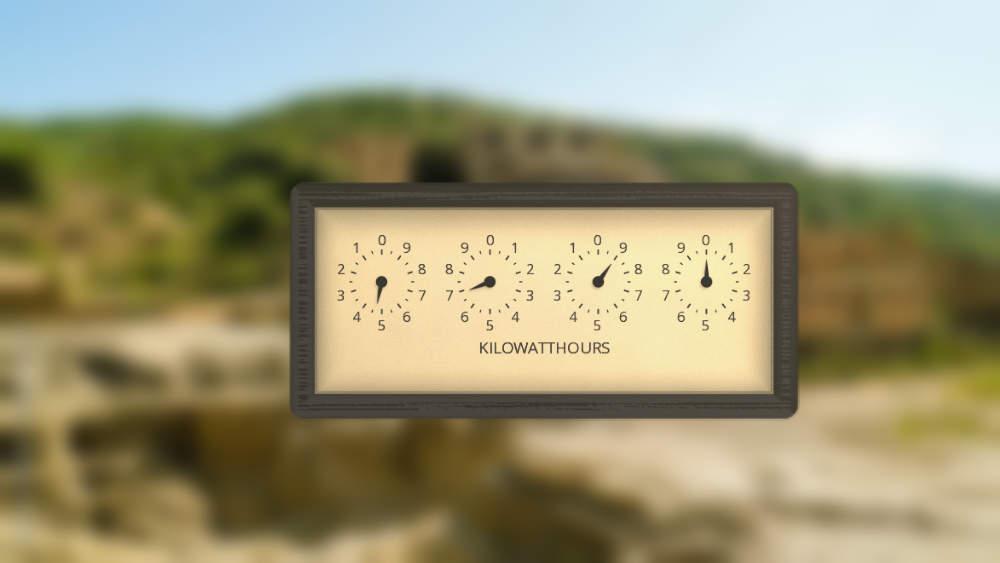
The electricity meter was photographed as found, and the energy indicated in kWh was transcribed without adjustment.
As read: 4690 kWh
